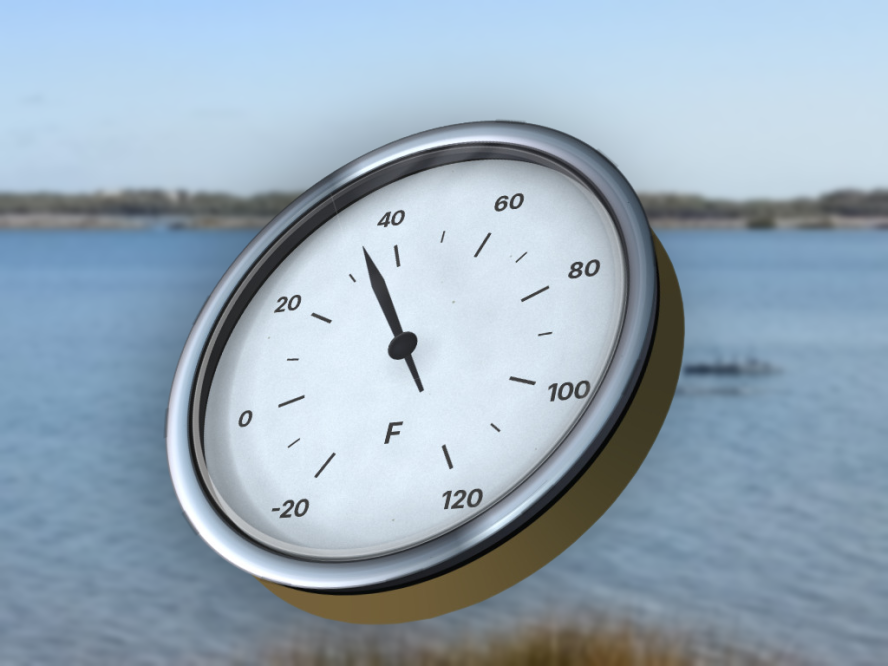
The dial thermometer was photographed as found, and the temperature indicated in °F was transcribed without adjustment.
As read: 35 °F
